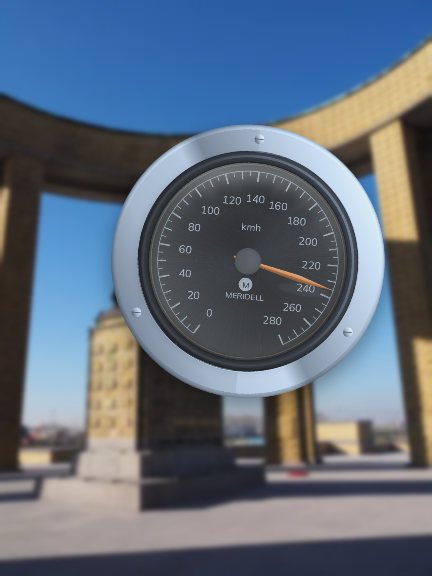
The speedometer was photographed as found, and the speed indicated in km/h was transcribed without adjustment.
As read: 235 km/h
